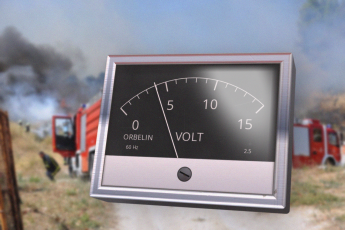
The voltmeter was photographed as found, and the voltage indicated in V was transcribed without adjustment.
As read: 4 V
